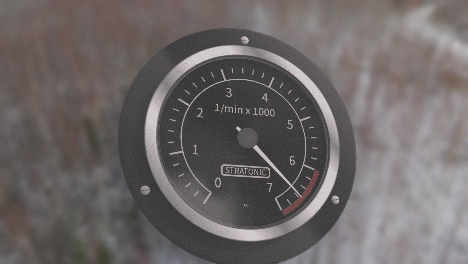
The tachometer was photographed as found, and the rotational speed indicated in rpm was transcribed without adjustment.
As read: 6600 rpm
